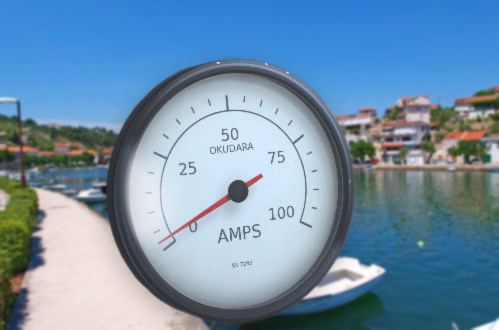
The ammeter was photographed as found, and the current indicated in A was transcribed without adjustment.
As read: 2.5 A
